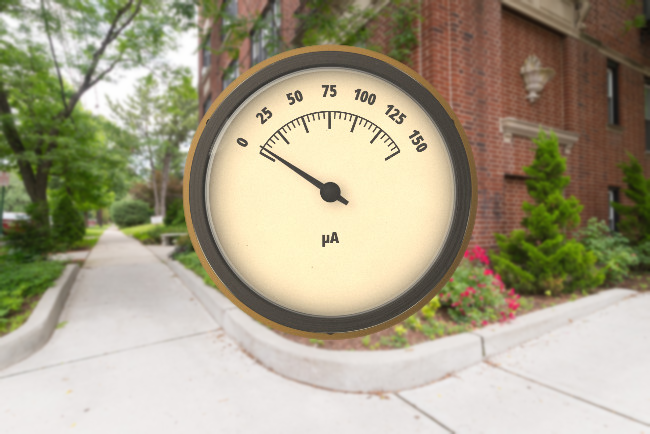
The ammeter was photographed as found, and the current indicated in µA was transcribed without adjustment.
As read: 5 µA
